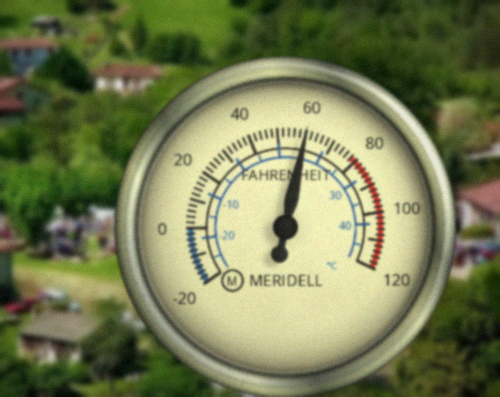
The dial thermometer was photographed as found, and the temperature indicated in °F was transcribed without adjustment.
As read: 60 °F
